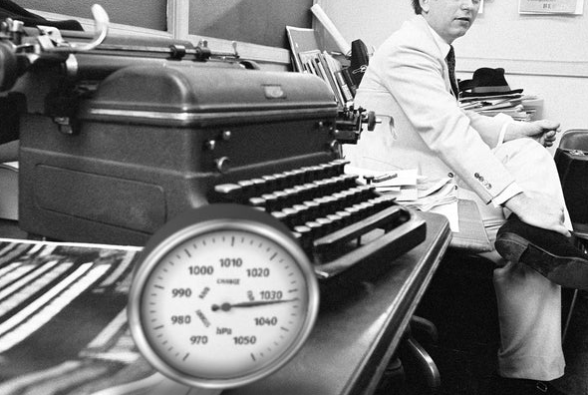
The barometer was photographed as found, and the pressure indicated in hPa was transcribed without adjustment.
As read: 1032 hPa
